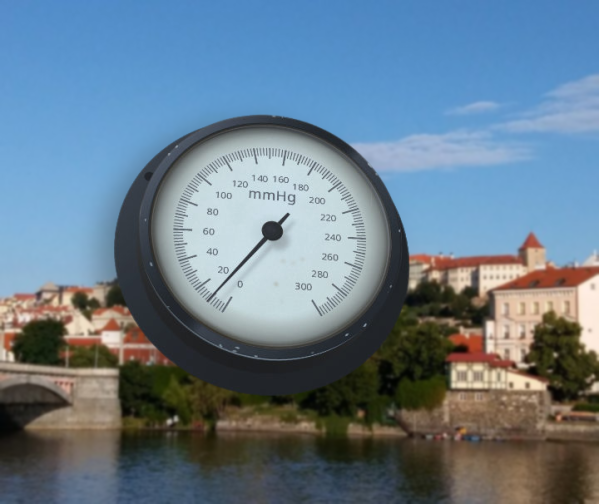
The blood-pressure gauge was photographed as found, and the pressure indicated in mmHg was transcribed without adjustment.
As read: 10 mmHg
